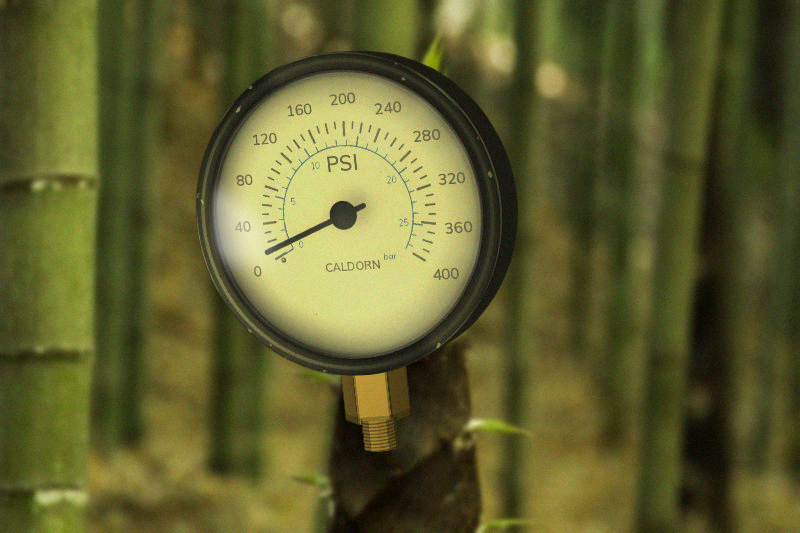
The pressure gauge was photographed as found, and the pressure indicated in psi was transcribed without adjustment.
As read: 10 psi
